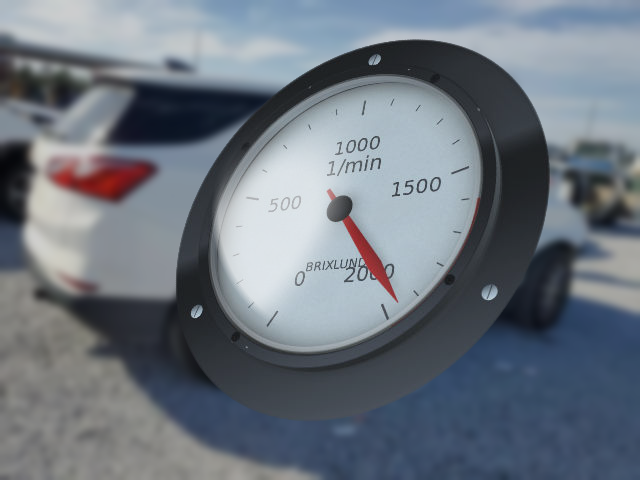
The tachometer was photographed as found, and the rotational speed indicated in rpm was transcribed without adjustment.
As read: 1950 rpm
